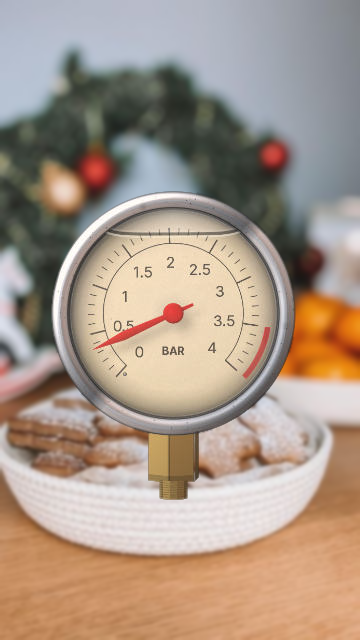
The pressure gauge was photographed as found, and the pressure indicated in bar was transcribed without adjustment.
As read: 0.35 bar
